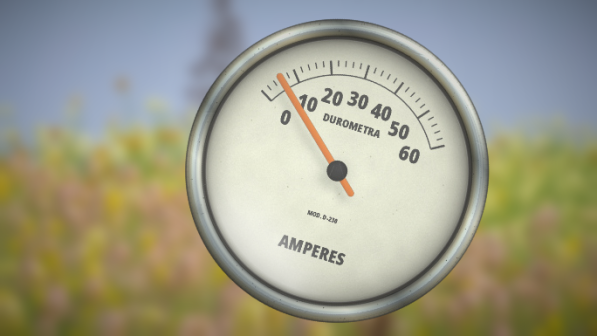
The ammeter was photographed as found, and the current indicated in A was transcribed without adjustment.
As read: 6 A
